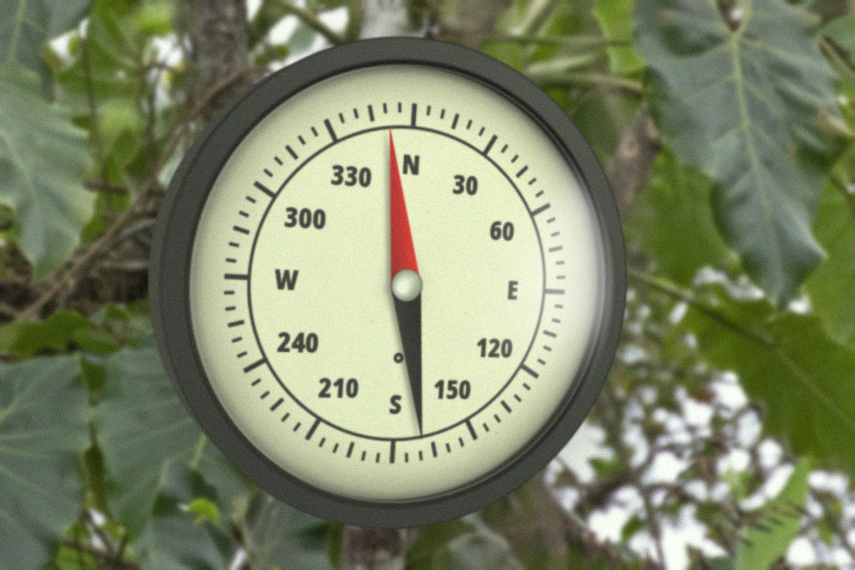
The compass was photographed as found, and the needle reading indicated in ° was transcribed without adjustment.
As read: 350 °
